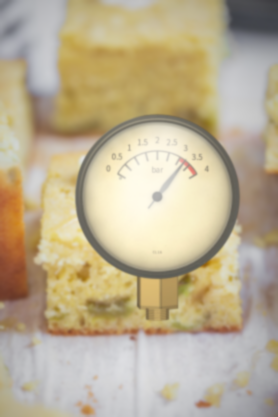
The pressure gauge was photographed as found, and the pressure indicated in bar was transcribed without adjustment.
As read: 3.25 bar
